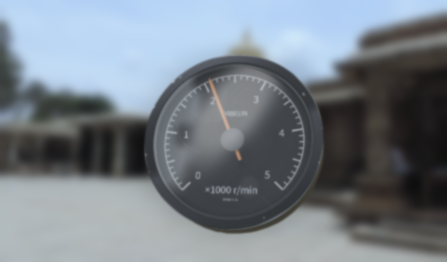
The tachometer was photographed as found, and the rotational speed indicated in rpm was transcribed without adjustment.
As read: 2100 rpm
